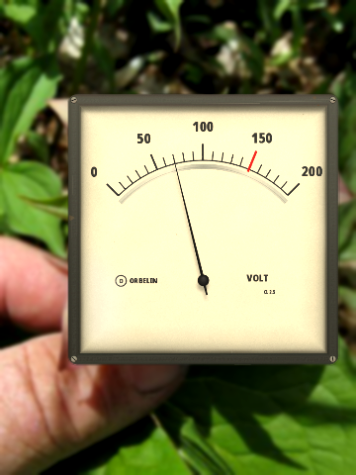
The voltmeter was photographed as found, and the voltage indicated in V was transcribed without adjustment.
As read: 70 V
